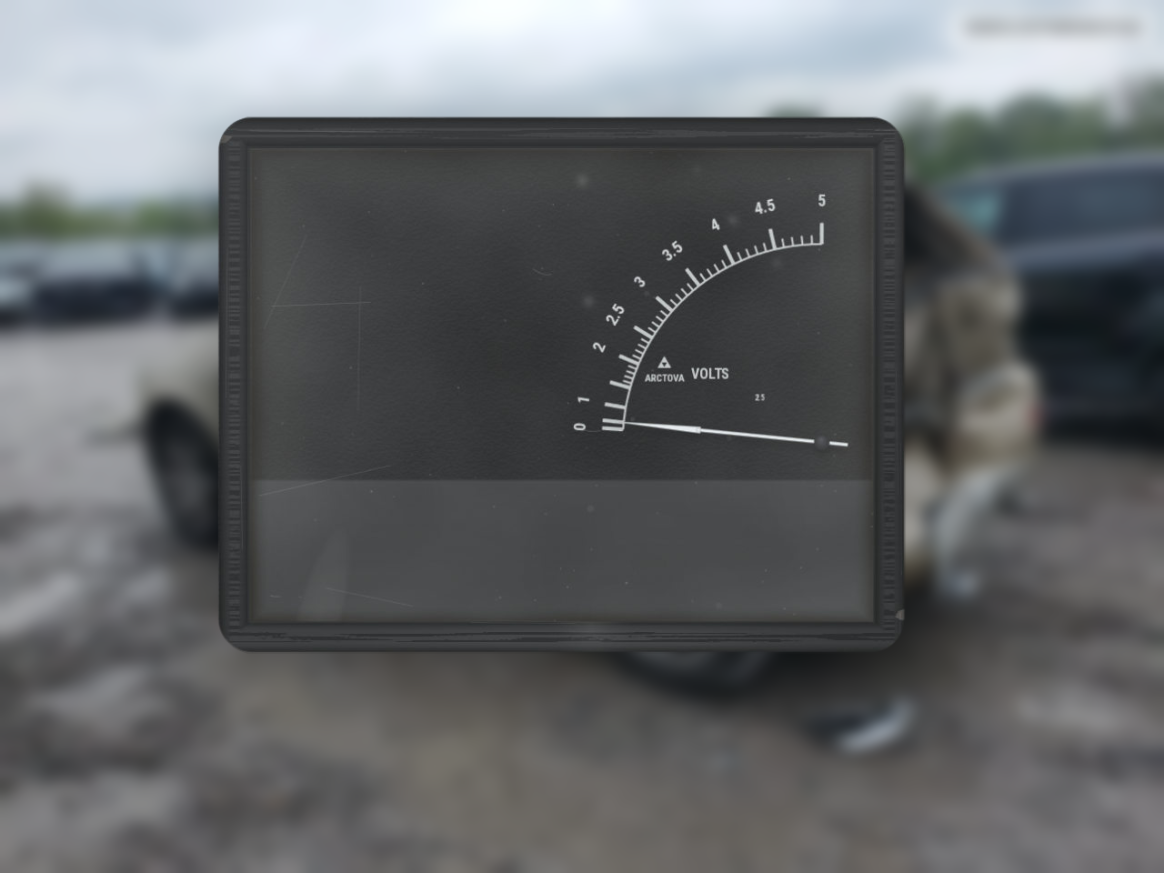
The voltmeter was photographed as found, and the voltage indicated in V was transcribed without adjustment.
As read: 0.5 V
